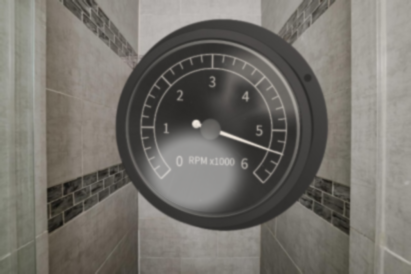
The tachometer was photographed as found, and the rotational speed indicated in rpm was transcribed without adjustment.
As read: 5400 rpm
